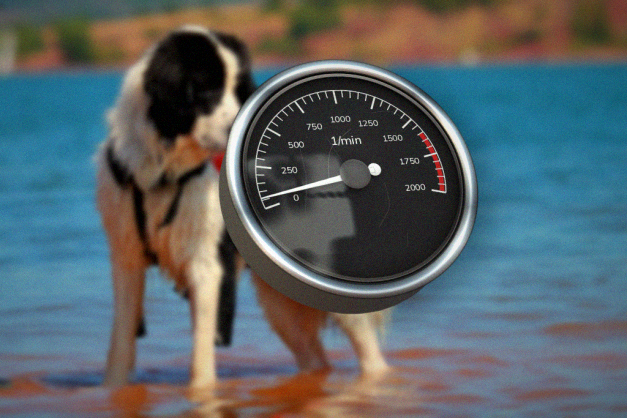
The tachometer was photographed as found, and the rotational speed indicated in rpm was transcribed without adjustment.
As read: 50 rpm
